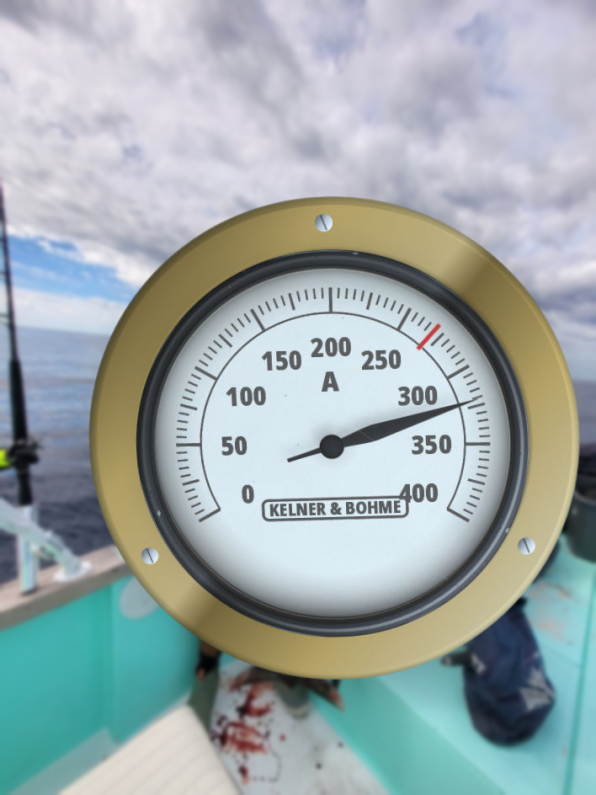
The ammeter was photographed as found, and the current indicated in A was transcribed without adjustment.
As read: 320 A
